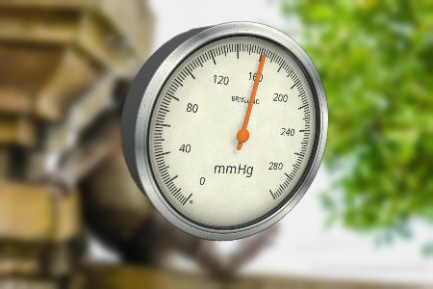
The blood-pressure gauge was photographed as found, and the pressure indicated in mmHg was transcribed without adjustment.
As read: 160 mmHg
